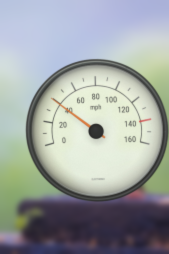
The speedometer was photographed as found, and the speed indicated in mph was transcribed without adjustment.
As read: 40 mph
